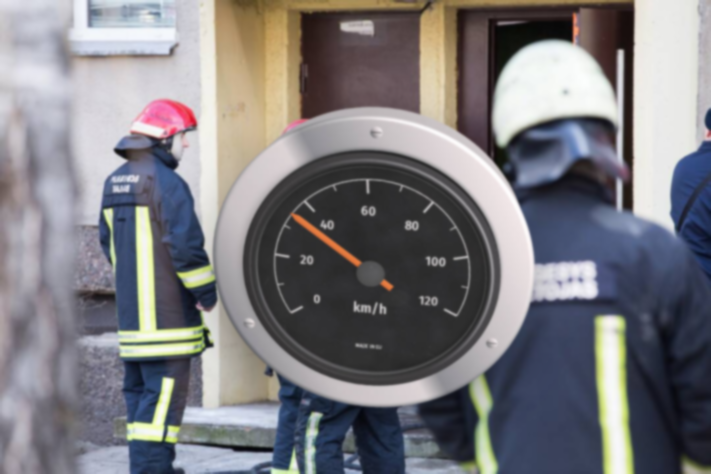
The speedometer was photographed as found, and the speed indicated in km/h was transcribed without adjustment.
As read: 35 km/h
